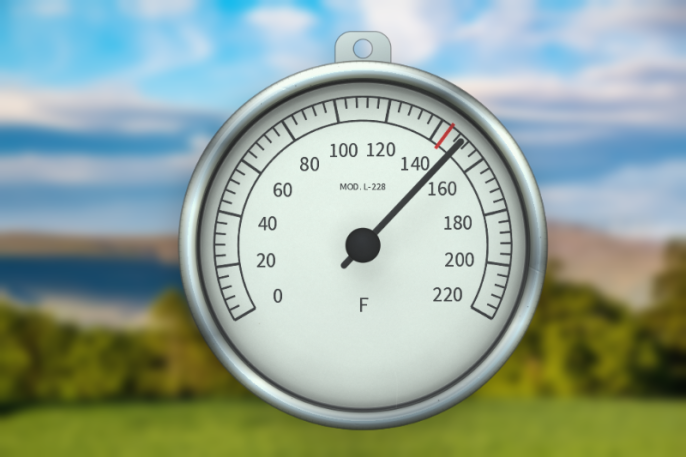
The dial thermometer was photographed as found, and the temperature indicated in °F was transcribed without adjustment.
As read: 150 °F
